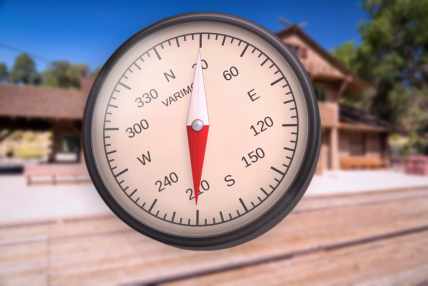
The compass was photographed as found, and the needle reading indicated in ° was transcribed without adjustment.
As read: 210 °
